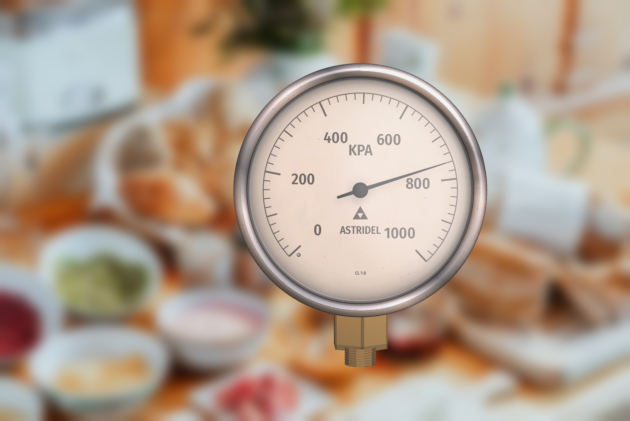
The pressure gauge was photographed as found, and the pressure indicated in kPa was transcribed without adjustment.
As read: 760 kPa
